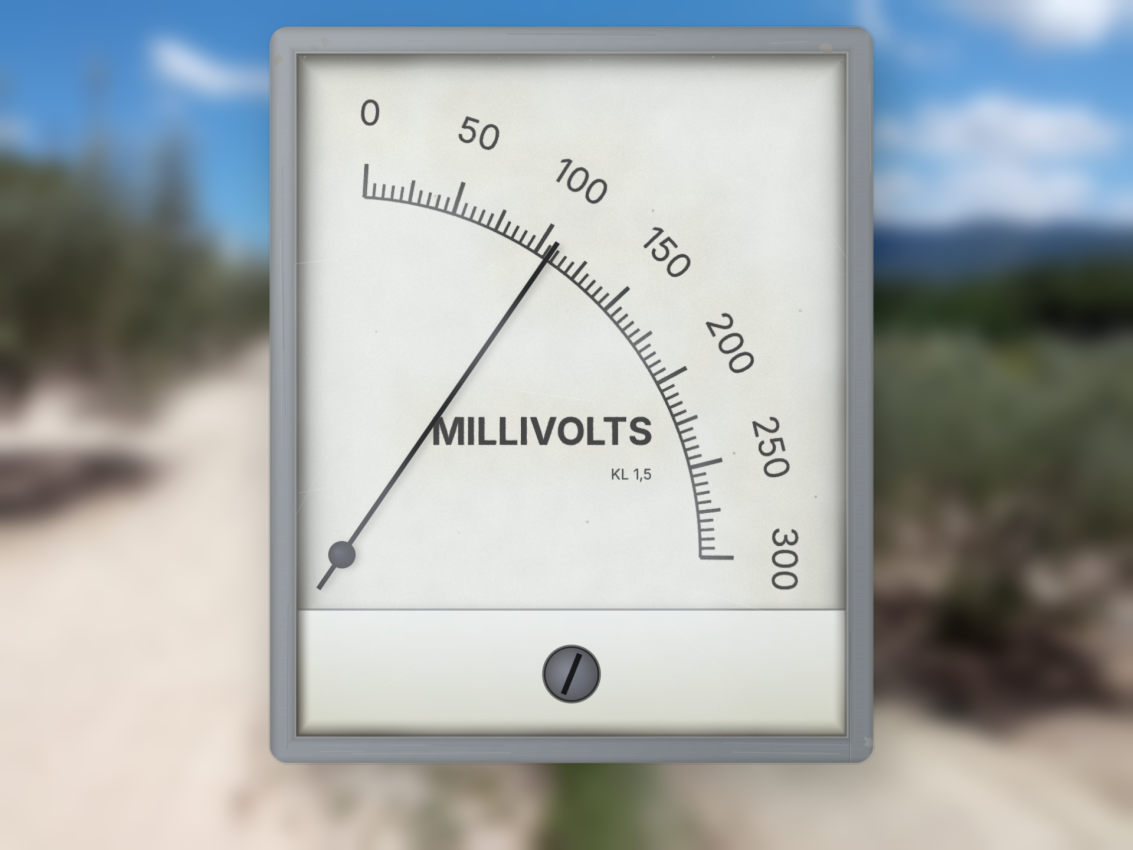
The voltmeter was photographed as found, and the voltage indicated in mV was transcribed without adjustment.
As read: 107.5 mV
